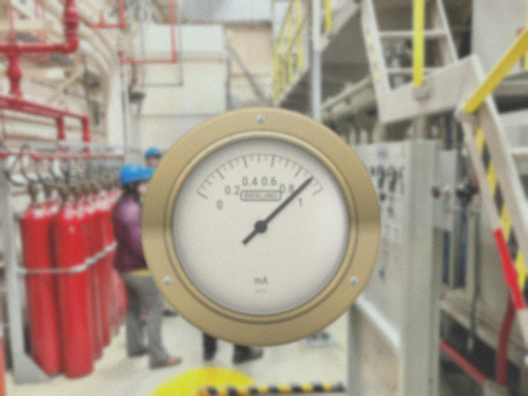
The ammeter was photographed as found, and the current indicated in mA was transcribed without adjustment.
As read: 0.9 mA
